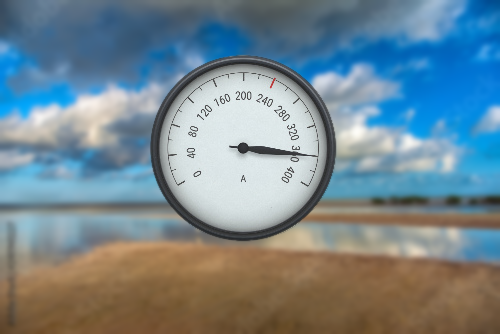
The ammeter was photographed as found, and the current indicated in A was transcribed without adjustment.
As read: 360 A
